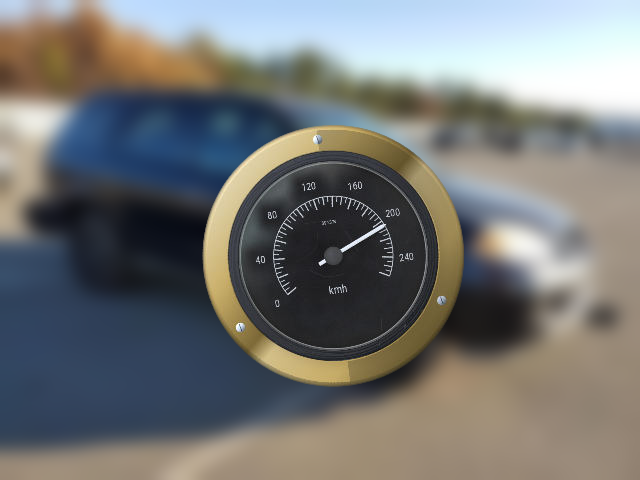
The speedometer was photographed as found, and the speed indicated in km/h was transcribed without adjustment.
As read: 205 km/h
